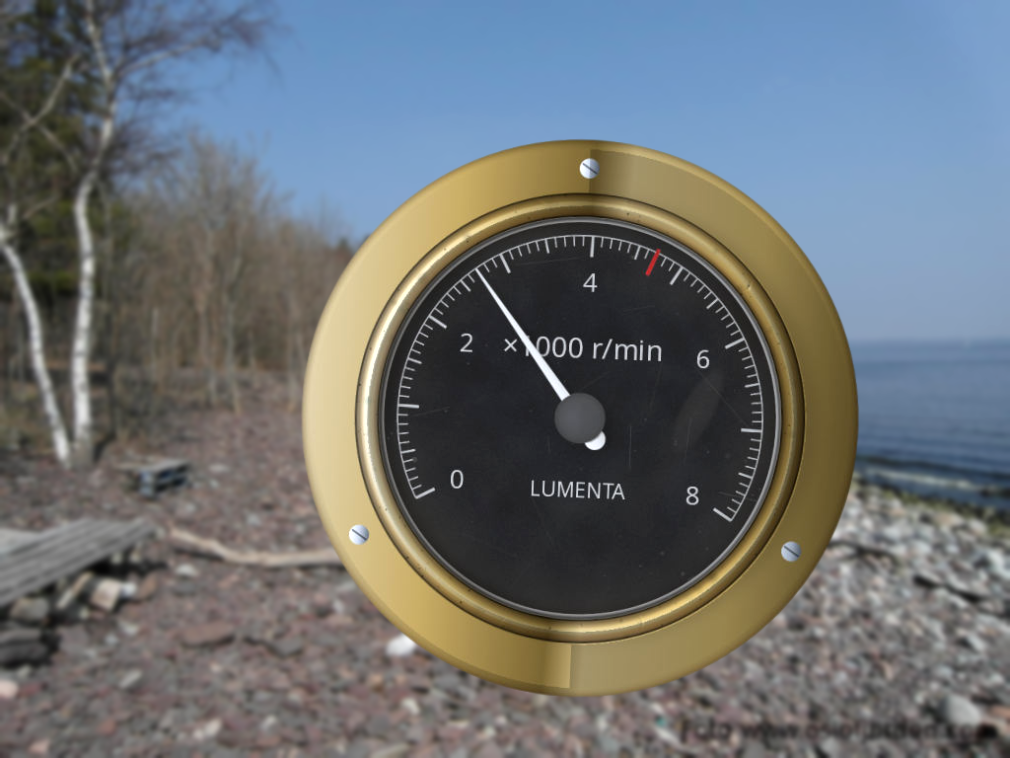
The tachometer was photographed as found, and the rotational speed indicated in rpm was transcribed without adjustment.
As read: 2700 rpm
